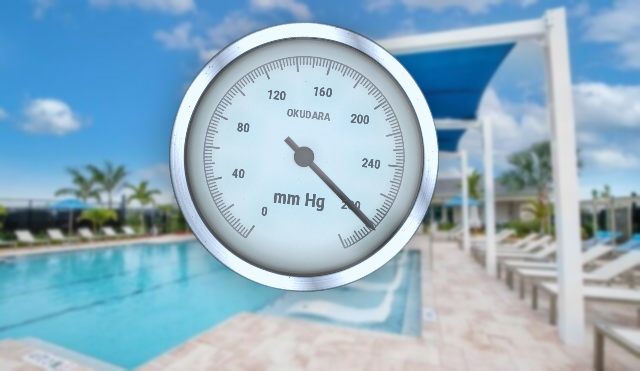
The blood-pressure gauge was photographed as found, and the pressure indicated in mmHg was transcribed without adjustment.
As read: 280 mmHg
